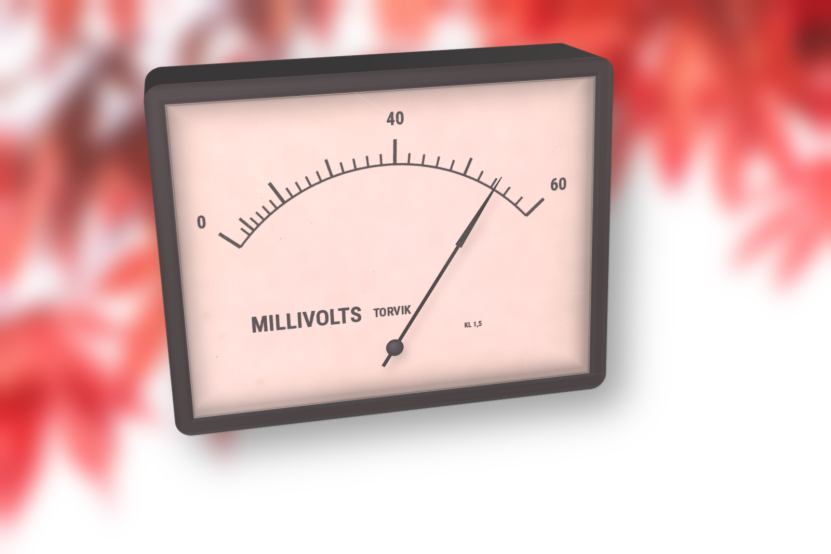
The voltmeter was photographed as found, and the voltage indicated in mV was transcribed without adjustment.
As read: 54 mV
